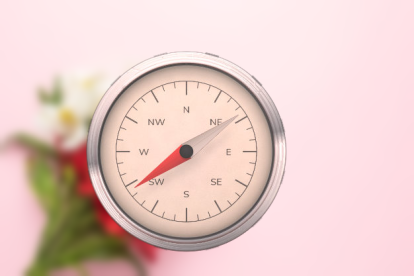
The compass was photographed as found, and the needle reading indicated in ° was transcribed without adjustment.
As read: 235 °
